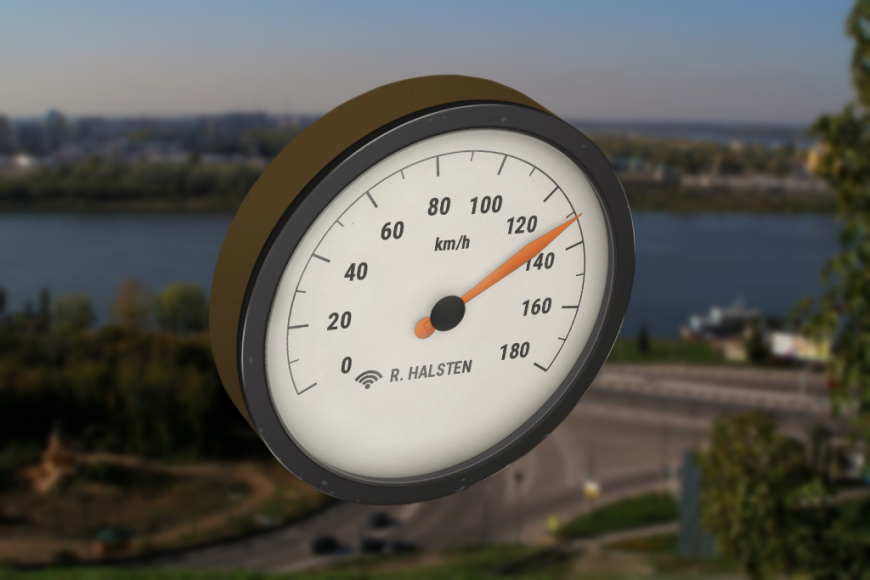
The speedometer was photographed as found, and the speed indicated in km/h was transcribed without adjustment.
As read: 130 km/h
